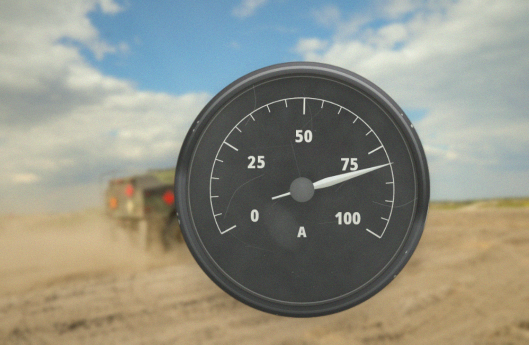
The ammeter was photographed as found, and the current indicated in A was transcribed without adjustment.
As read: 80 A
